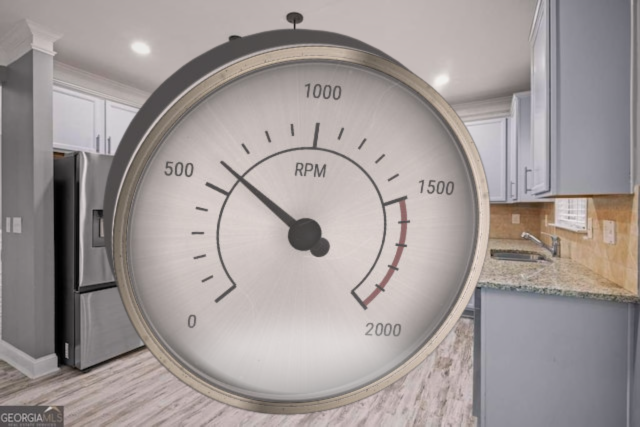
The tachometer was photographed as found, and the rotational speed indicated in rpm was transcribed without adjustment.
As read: 600 rpm
